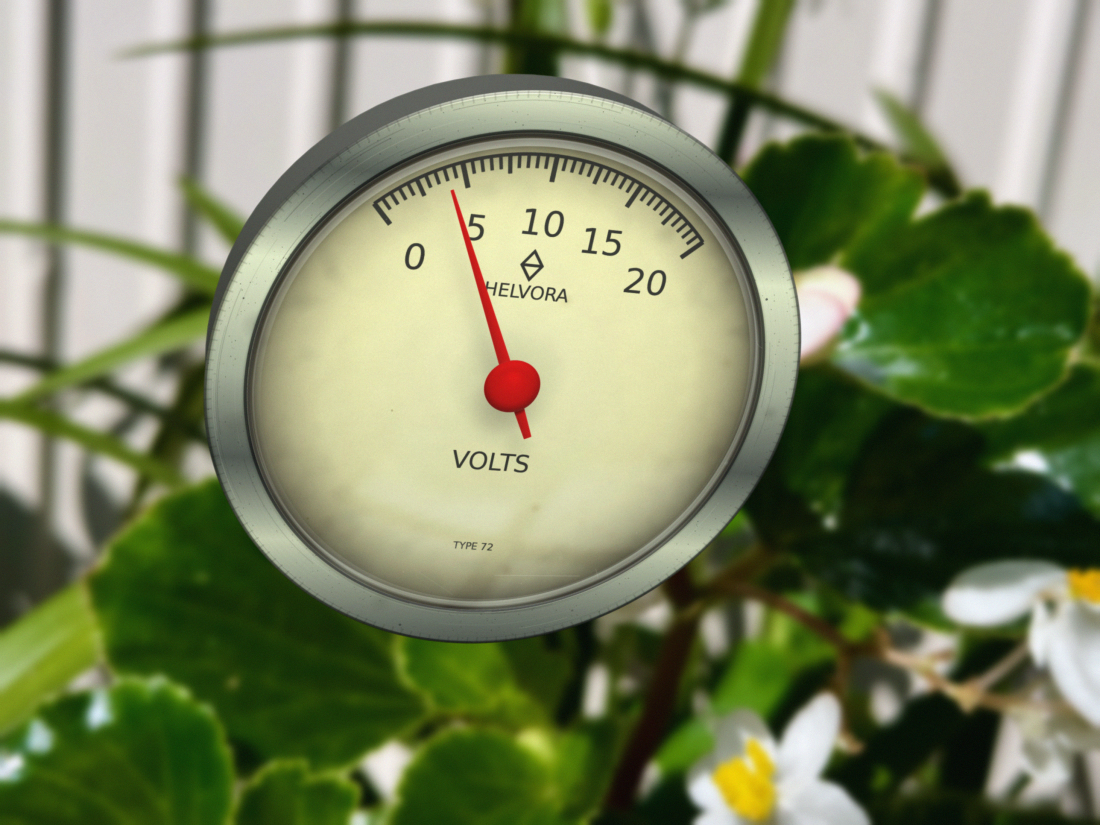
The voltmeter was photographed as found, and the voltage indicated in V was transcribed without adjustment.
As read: 4 V
